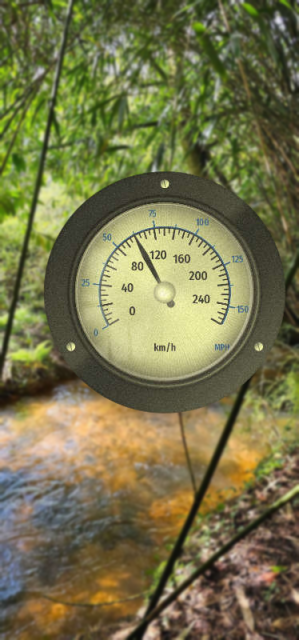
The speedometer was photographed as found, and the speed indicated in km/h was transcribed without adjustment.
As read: 100 km/h
